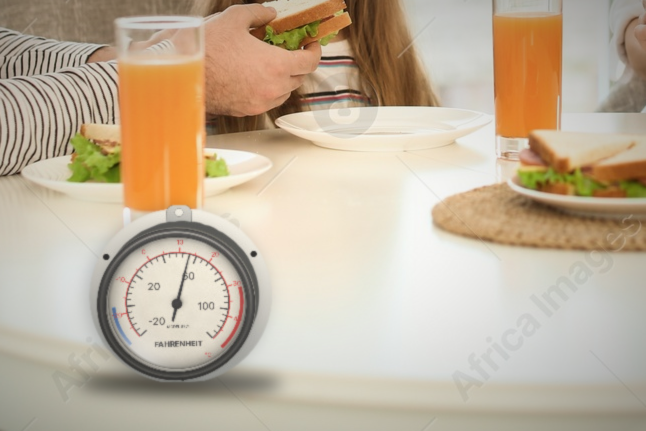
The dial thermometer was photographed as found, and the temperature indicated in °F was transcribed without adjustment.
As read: 56 °F
